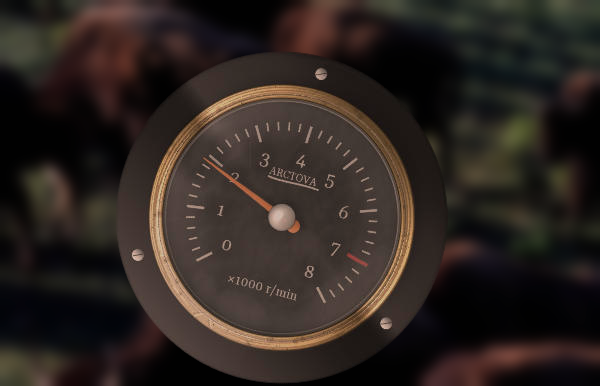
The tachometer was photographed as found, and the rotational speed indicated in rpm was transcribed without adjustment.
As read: 1900 rpm
